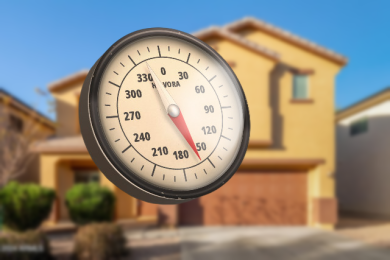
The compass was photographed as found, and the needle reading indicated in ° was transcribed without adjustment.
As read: 160 °
